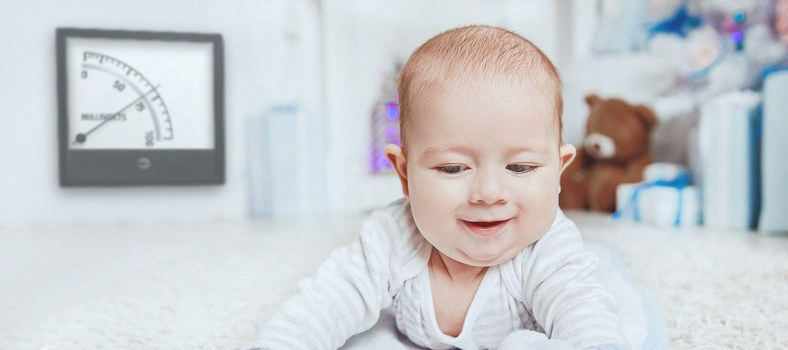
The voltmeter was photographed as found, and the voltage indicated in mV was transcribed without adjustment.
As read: 70 mV
